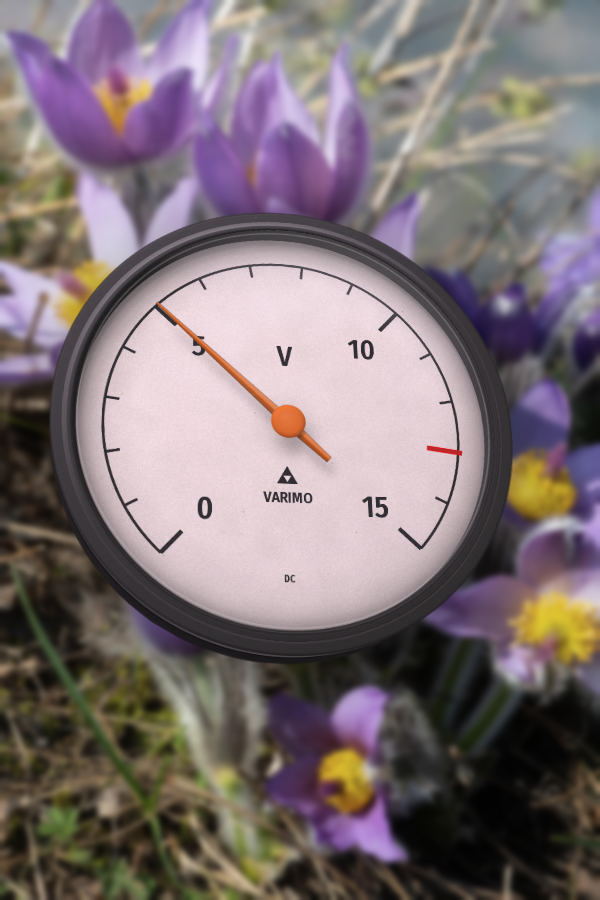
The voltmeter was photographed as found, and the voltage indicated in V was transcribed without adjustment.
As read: 5 V
